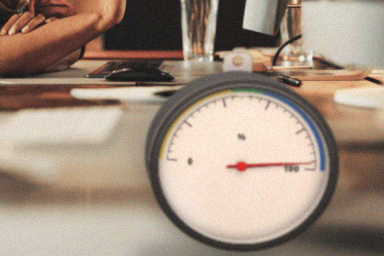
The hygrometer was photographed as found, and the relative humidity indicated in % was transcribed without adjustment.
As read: 96 %
